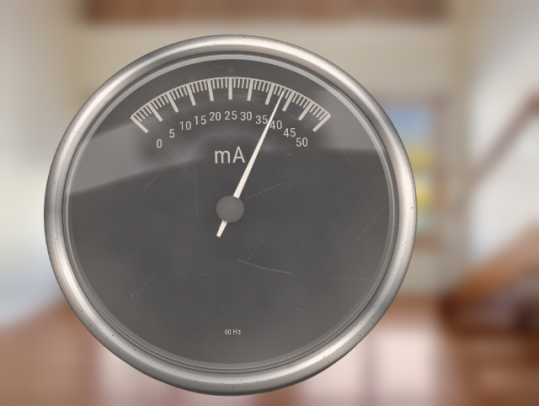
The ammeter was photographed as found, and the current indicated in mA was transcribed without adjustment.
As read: 38 mA
